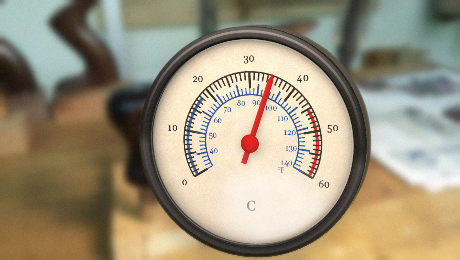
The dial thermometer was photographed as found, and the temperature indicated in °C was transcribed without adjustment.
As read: 35 °C
